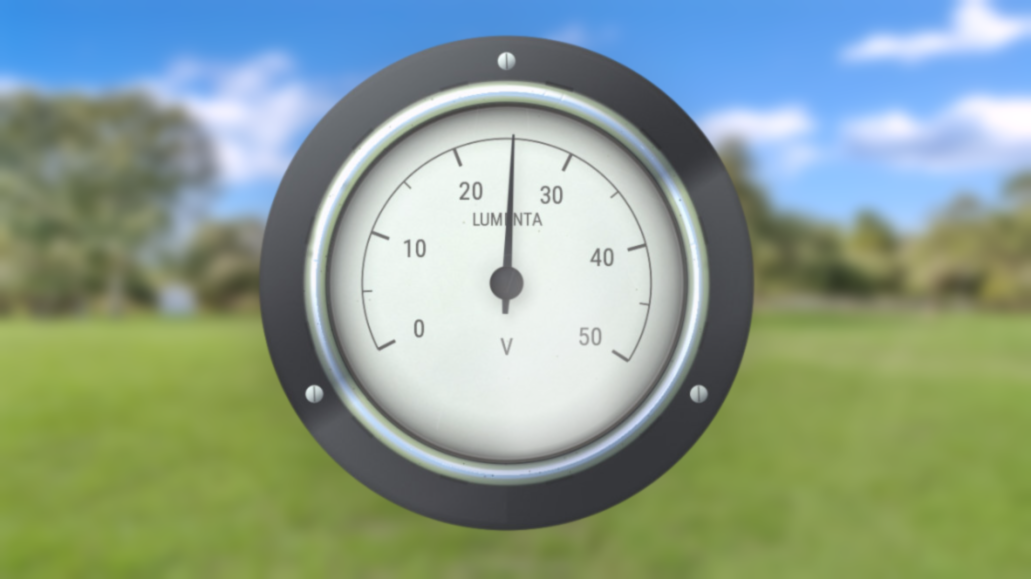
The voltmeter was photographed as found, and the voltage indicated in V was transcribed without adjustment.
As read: 25 V
